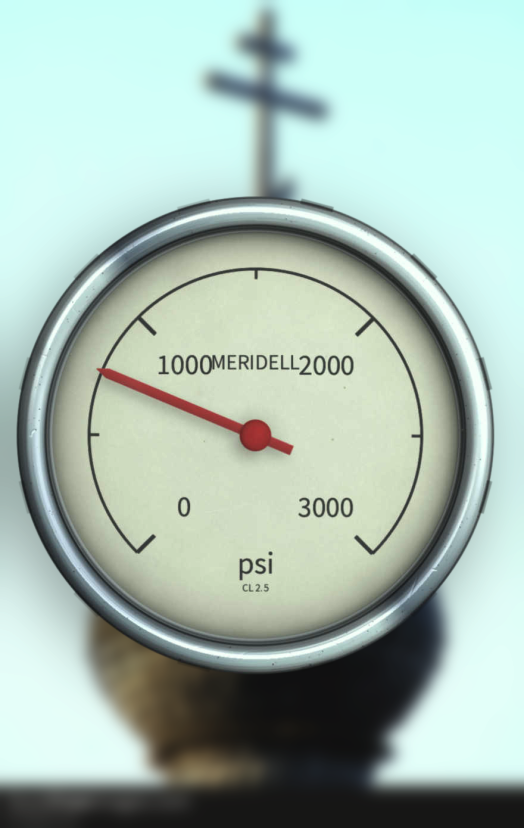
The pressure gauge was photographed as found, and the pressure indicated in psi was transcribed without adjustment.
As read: 750 psi
